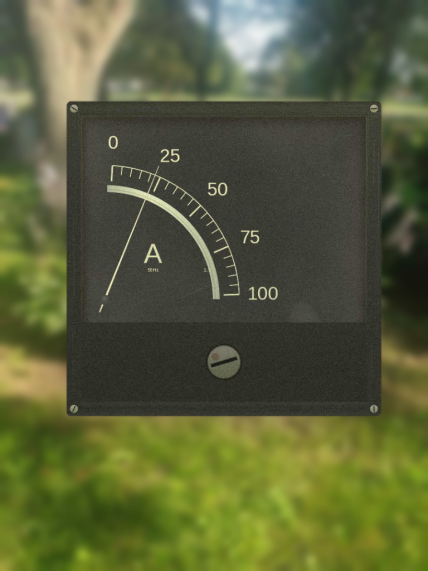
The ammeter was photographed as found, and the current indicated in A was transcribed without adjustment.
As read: 22.5 A
